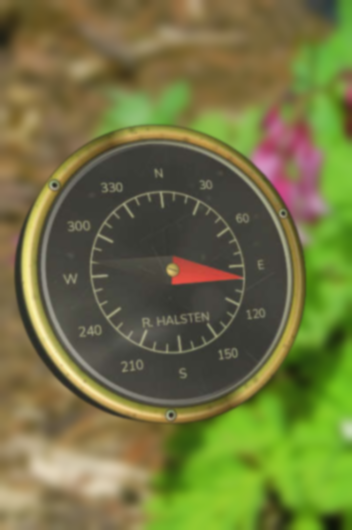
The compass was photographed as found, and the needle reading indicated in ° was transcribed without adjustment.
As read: 100 °
